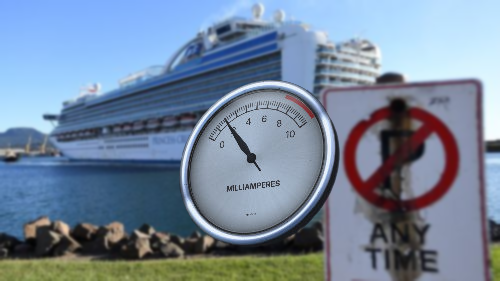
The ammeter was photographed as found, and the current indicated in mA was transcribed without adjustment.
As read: 2 mA
